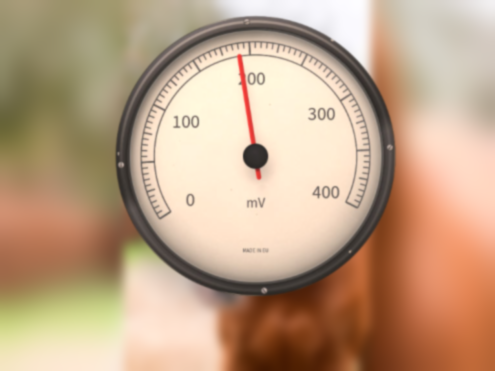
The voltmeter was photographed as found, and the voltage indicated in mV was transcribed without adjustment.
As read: 190 mV
